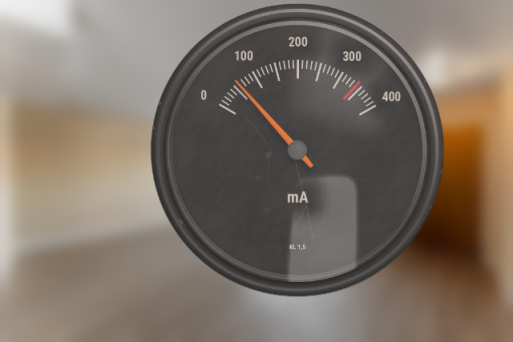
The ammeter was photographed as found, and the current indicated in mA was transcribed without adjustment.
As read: 60 mA
